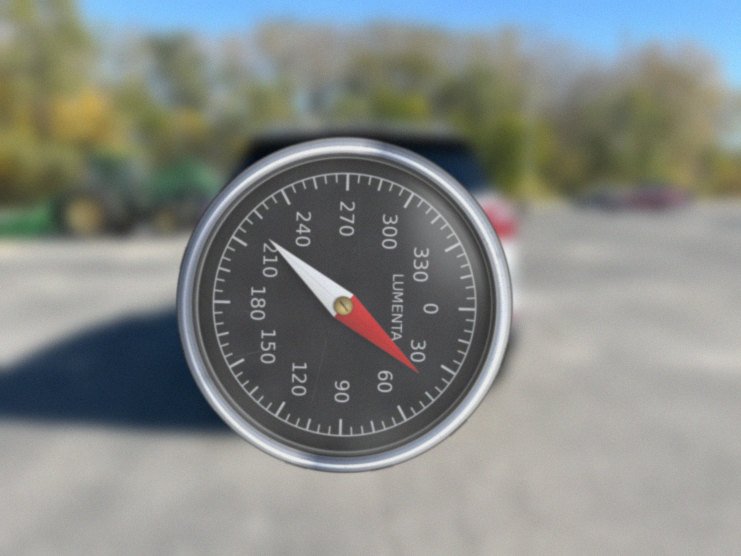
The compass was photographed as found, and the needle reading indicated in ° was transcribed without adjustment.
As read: 40 °
